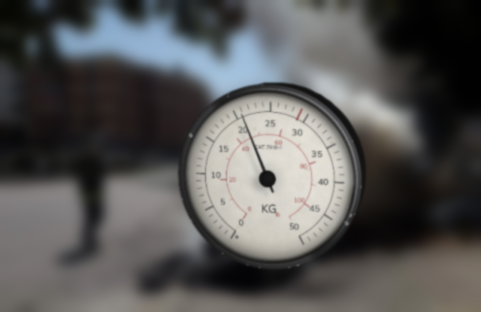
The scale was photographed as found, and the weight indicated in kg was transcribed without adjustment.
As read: 21 kg
